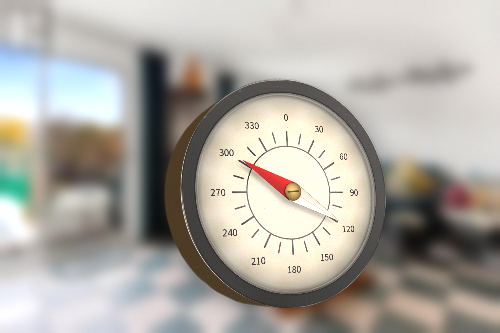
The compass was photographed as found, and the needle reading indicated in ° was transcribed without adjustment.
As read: 300 °
